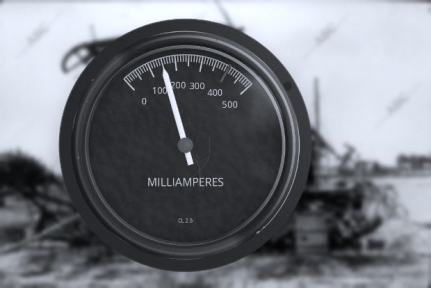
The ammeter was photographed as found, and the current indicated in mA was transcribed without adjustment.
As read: 150 mA
